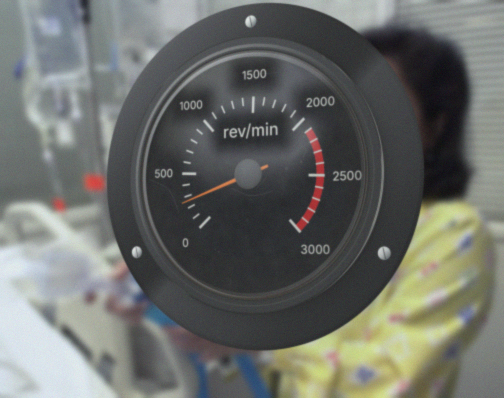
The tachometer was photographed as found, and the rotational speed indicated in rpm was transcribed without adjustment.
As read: 250 rpm
